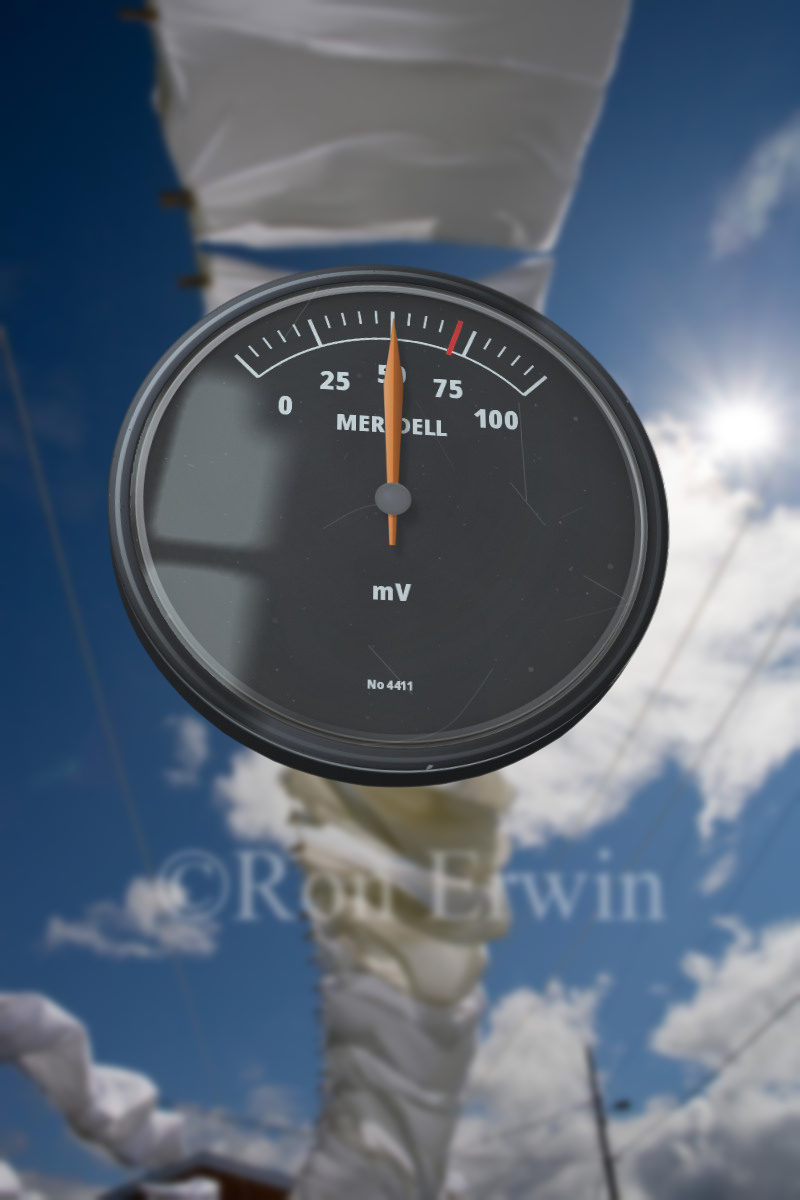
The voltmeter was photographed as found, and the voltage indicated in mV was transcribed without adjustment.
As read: 50 mV
